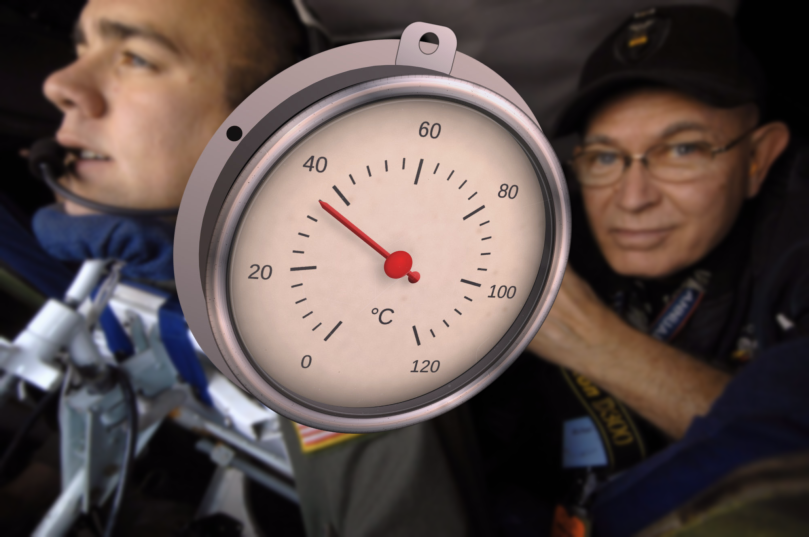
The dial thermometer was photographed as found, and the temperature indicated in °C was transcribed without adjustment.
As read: 36 °C
